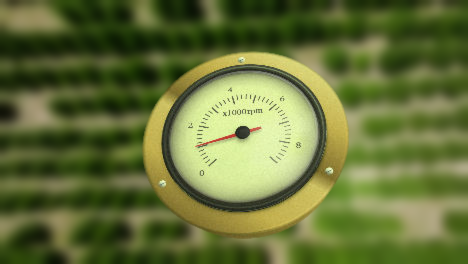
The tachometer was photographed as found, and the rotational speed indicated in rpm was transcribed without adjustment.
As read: 1000 rpm
